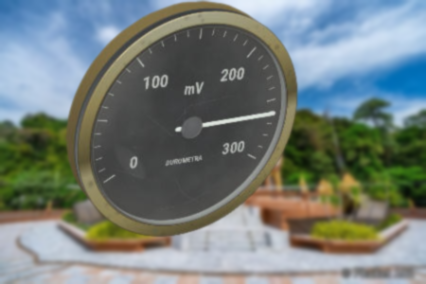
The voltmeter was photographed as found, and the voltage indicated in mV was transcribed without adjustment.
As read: 260 mV
